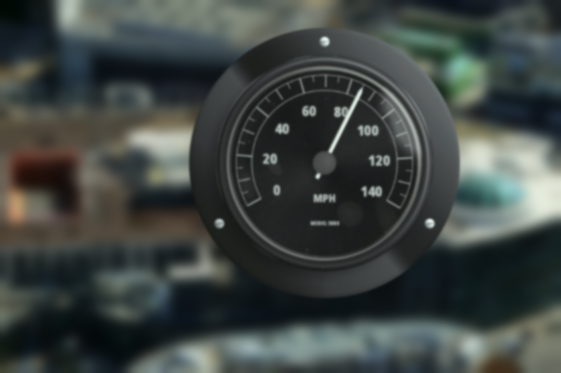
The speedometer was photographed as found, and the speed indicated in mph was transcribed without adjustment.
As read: 85 mph
